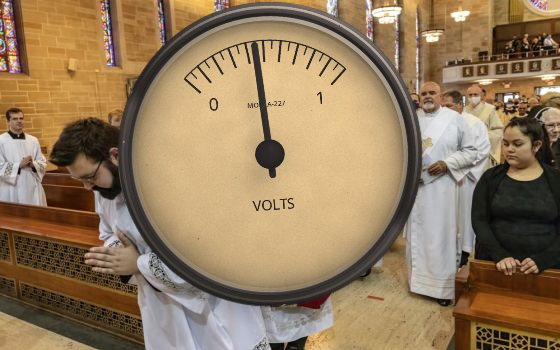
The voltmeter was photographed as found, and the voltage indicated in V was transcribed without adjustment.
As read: 0.45 V
